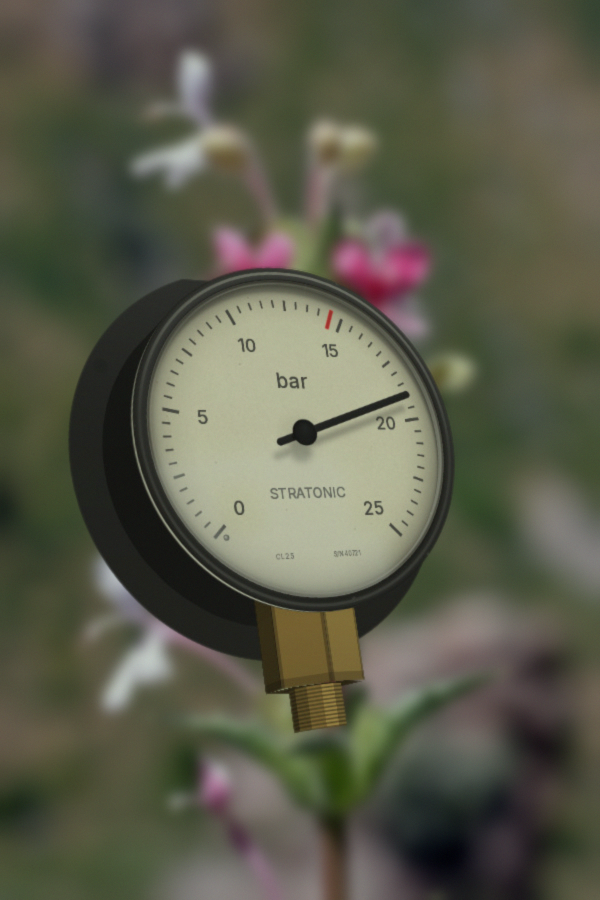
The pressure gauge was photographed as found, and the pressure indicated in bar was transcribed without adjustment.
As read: 19 bar
